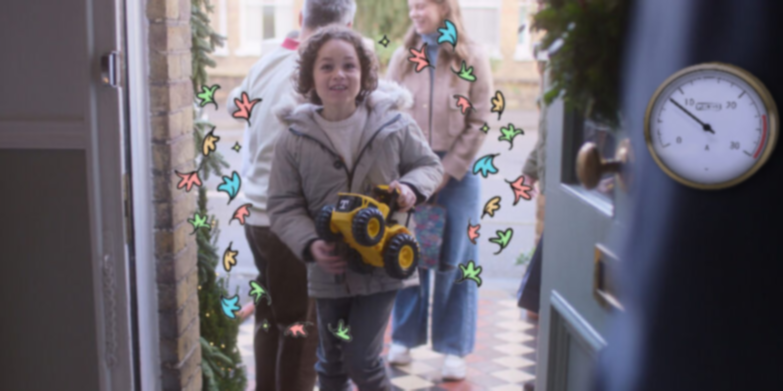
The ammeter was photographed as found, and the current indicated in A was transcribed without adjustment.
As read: 8 A
